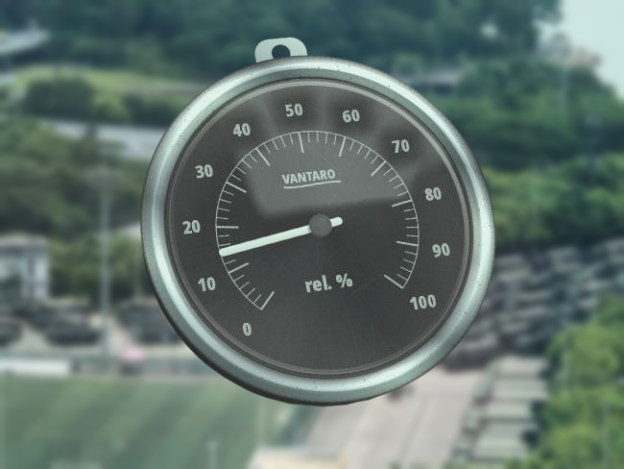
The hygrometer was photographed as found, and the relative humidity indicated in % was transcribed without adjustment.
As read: 14 %
